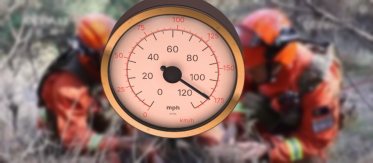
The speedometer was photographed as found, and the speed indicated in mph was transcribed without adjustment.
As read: 110 mph
